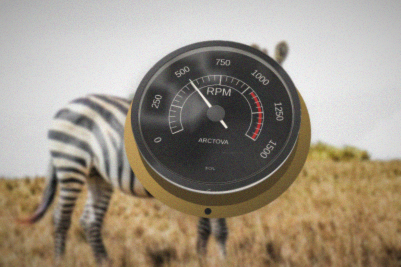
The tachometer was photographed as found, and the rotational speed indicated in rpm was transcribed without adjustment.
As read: 500 rpm
